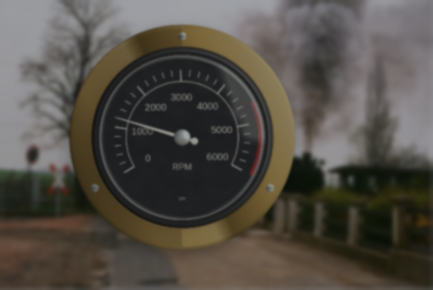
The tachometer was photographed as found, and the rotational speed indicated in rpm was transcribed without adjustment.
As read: 1200 rpm
